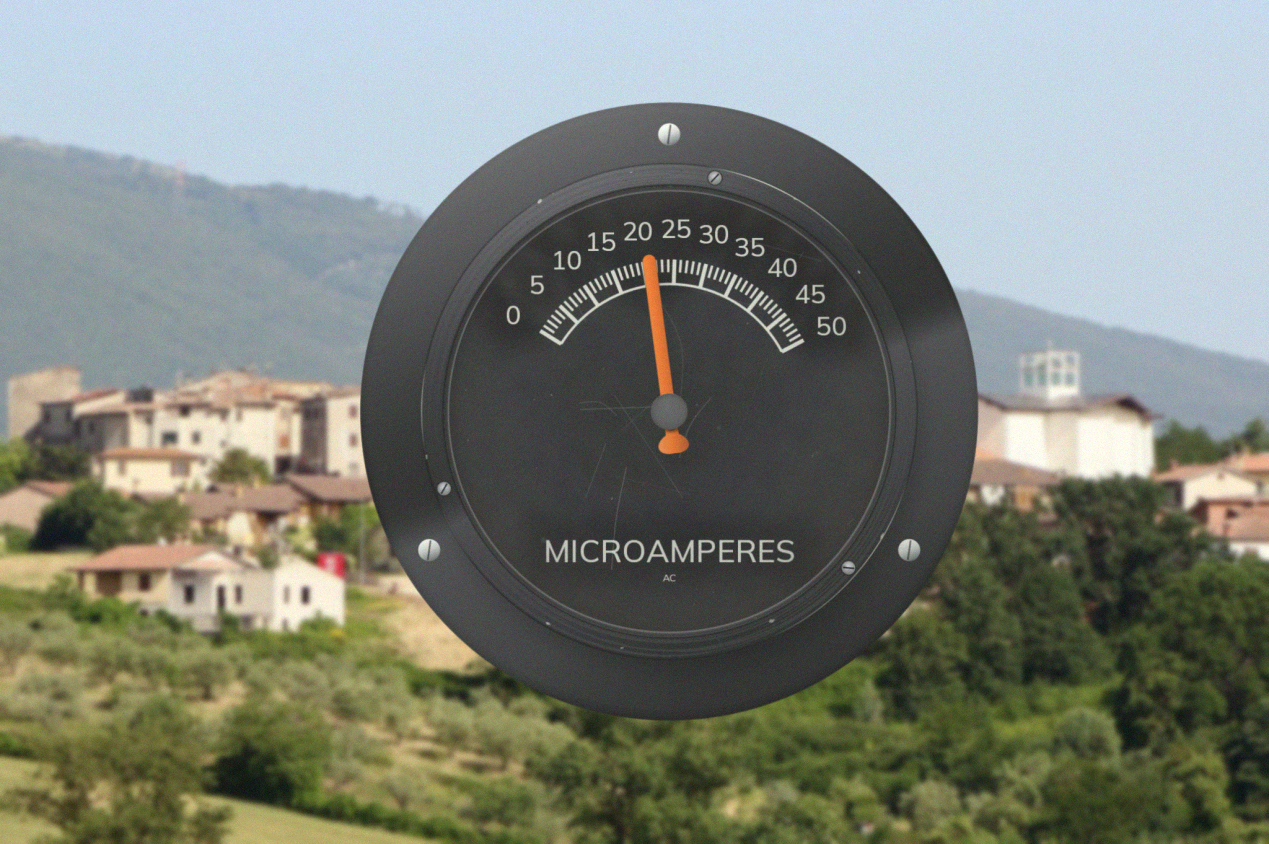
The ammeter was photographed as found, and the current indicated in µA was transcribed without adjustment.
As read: 21 µA
